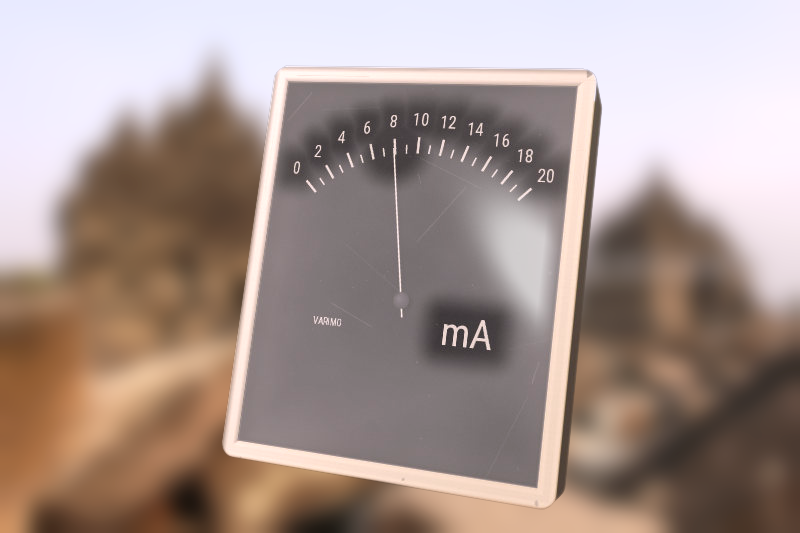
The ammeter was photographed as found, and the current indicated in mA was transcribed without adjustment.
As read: 8 mA
